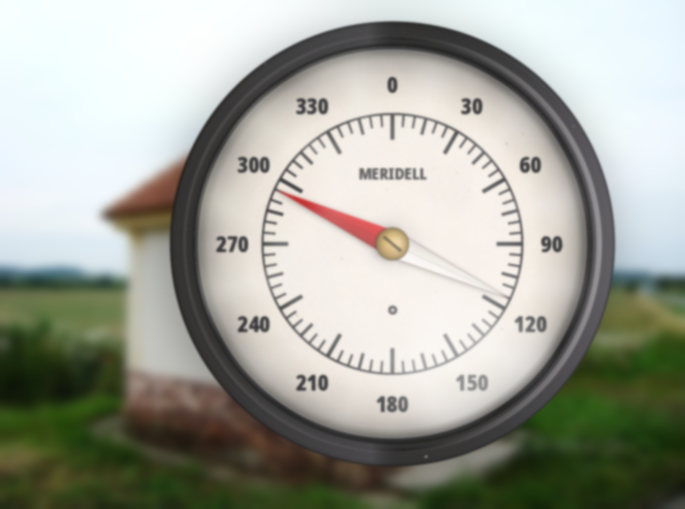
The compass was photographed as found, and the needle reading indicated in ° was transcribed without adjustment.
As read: 295 °
